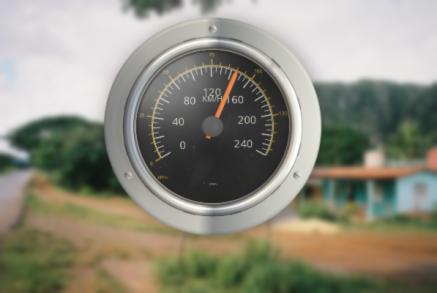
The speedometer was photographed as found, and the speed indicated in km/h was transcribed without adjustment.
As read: 145 km/h
